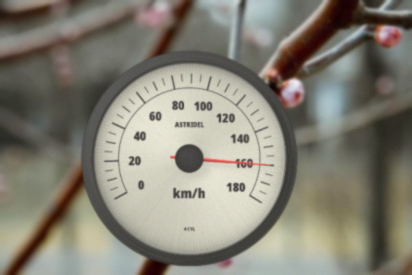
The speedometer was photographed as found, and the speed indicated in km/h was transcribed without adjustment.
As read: 160 km/h
